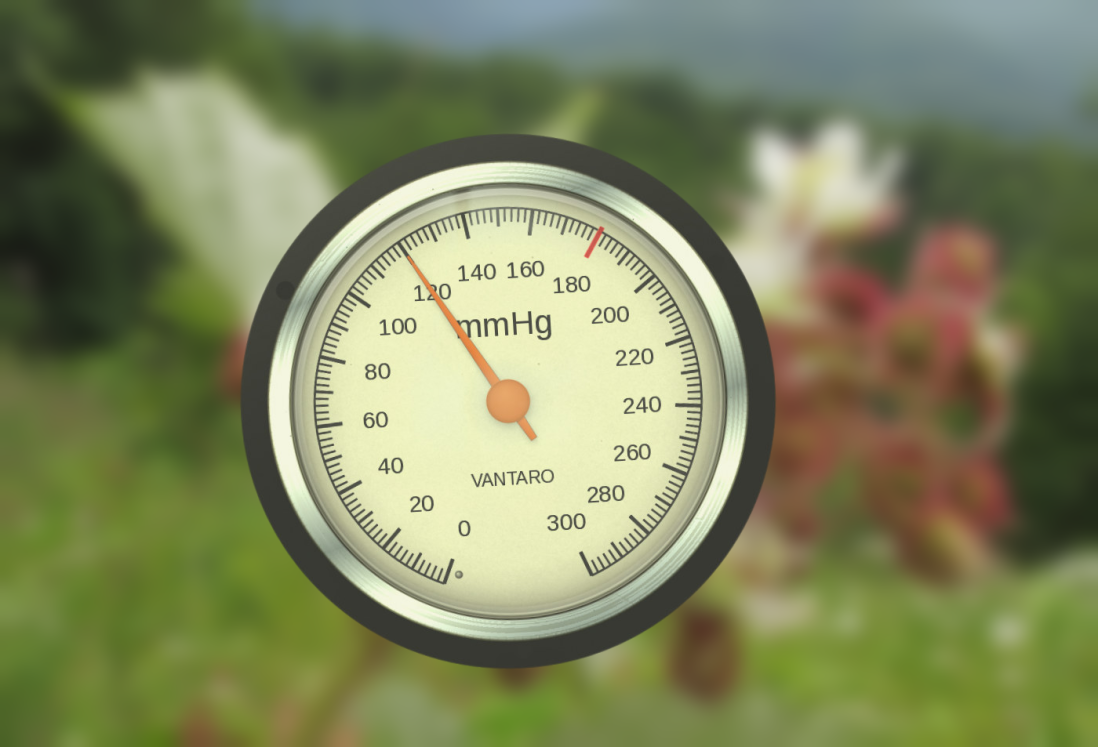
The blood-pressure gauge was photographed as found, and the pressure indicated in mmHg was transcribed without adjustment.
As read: 120 mmHg
